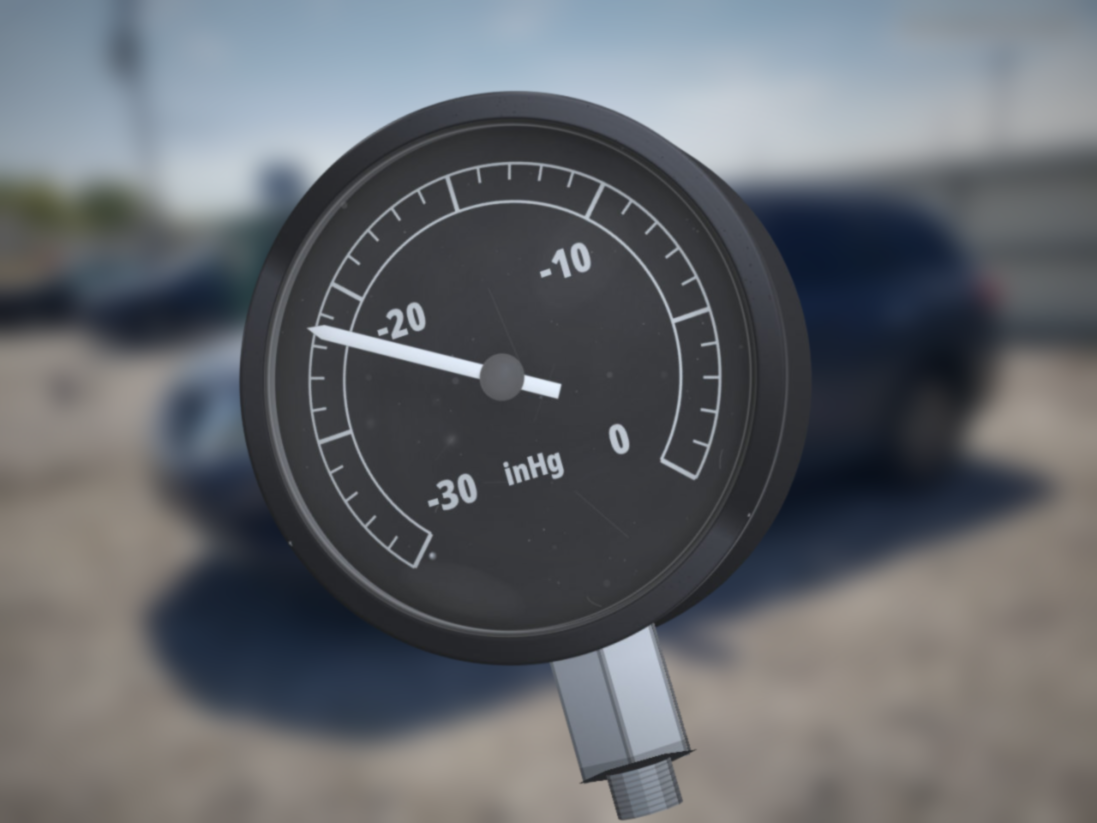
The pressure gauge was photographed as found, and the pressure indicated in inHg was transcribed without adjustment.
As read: -21.5 inHg
